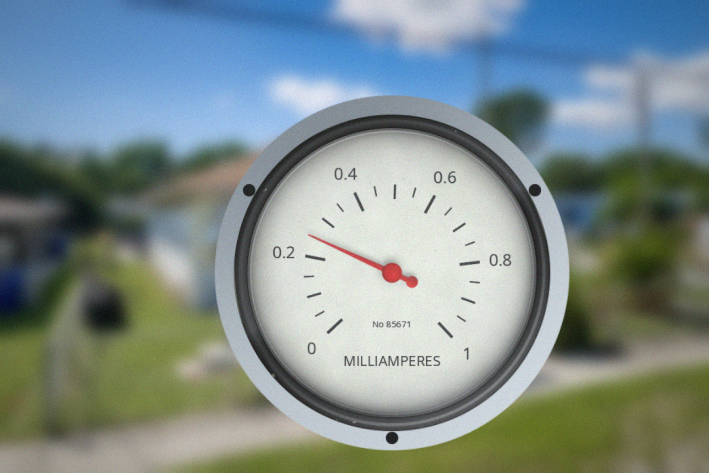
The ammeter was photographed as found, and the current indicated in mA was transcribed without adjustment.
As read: 0.25 mA
